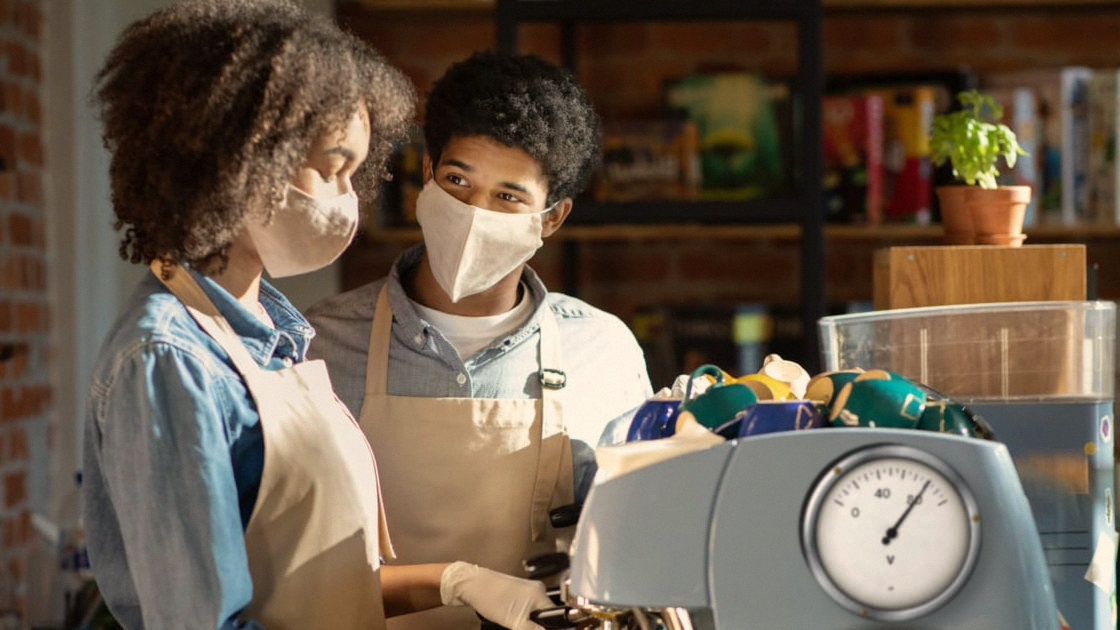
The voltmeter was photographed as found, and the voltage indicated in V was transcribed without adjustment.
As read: 80 V
